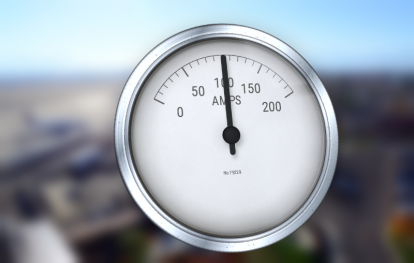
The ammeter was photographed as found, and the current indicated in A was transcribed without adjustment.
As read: 100 A
